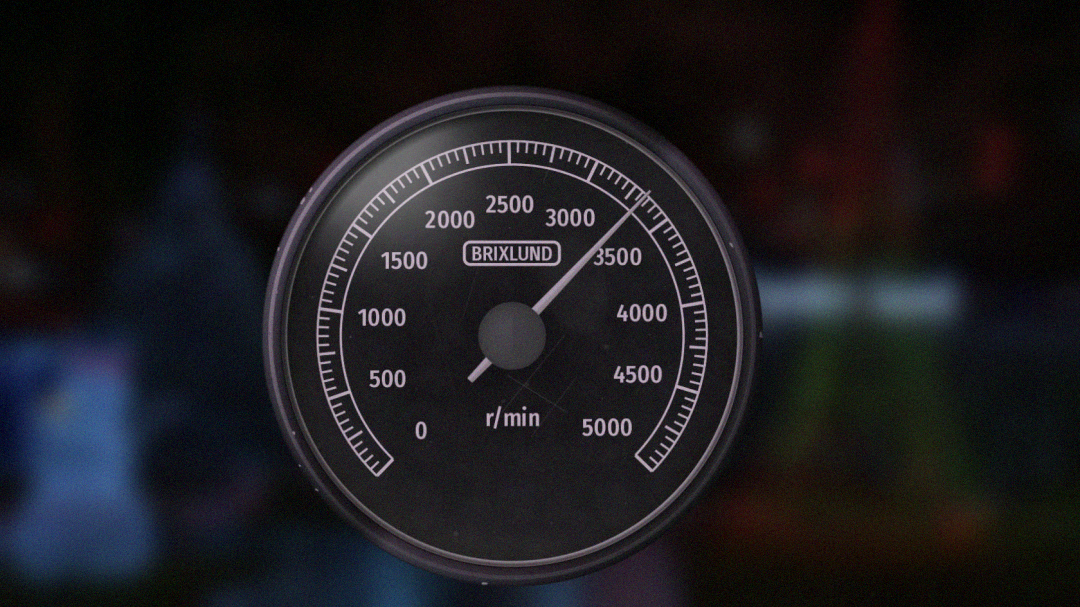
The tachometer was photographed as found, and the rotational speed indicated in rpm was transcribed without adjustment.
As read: 3325 rpm
